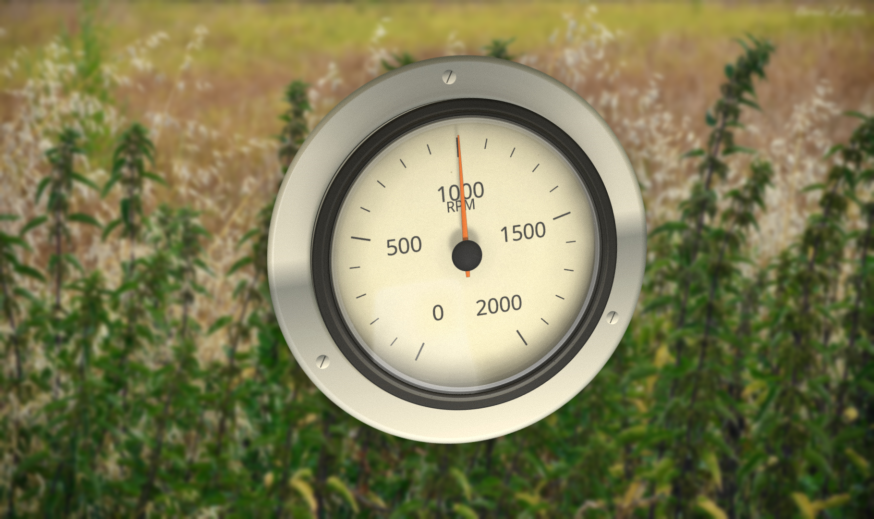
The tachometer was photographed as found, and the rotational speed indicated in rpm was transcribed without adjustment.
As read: 1000 rpm
